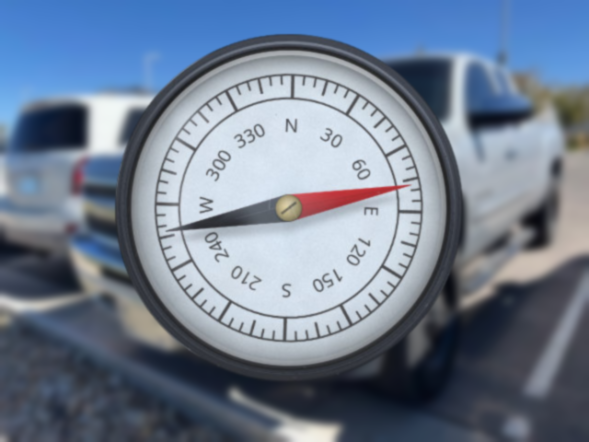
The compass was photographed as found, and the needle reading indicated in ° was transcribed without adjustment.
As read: 77.5 °
